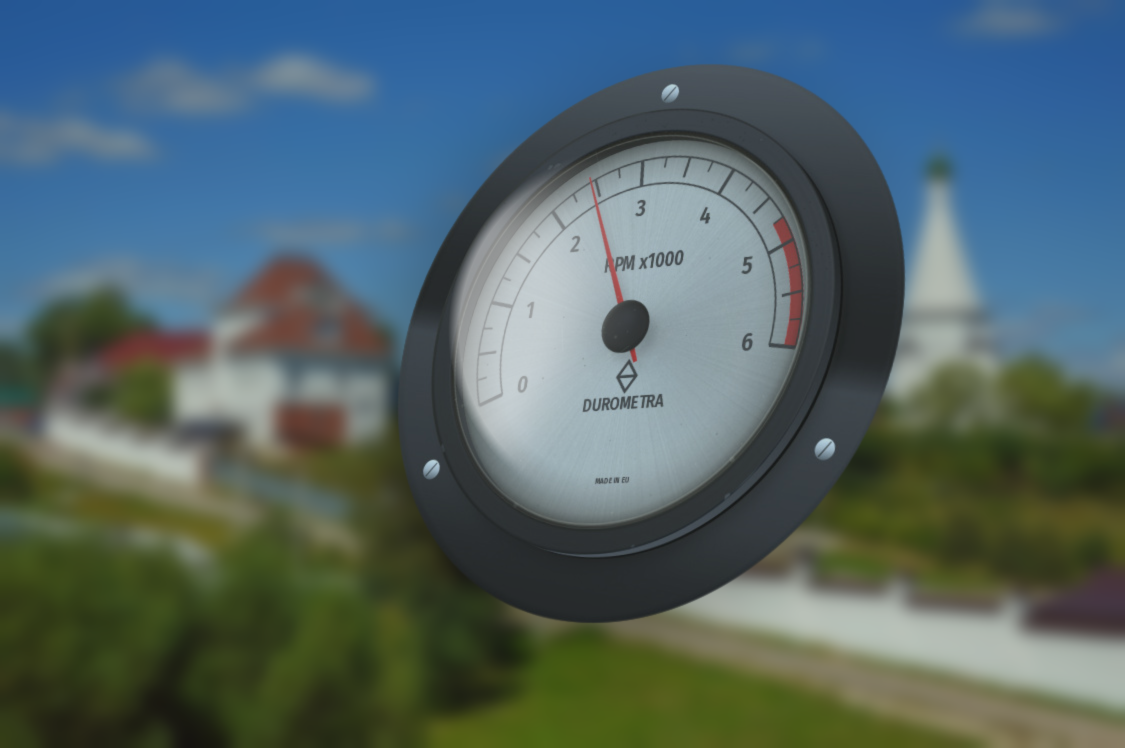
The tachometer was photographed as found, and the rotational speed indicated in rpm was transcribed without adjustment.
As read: 2500 rpm
